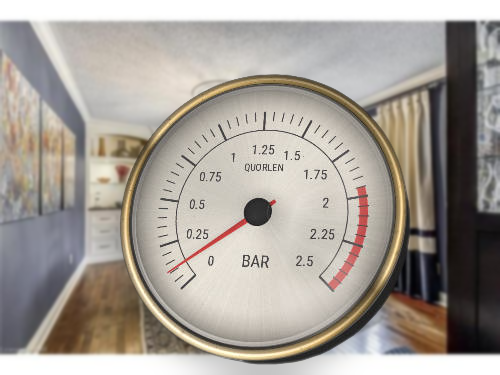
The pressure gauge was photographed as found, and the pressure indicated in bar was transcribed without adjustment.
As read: 0.1 bar
